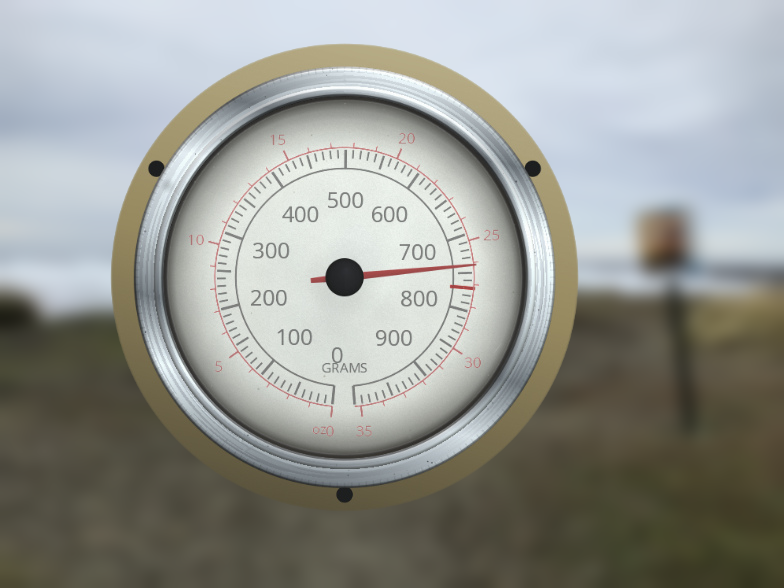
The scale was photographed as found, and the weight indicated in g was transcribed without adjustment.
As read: 740 g
